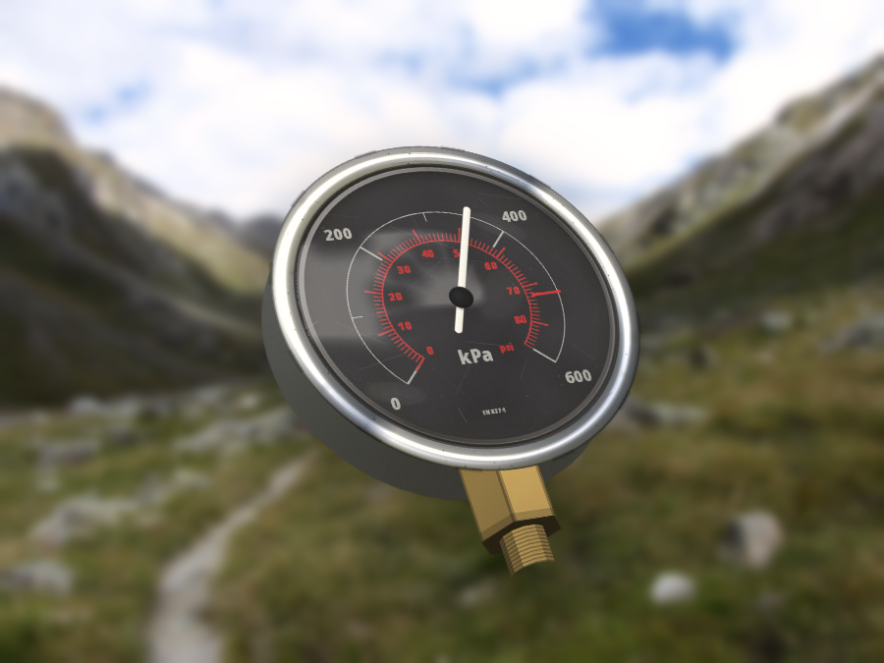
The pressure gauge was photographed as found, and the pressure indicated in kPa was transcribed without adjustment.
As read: 350 kPa
